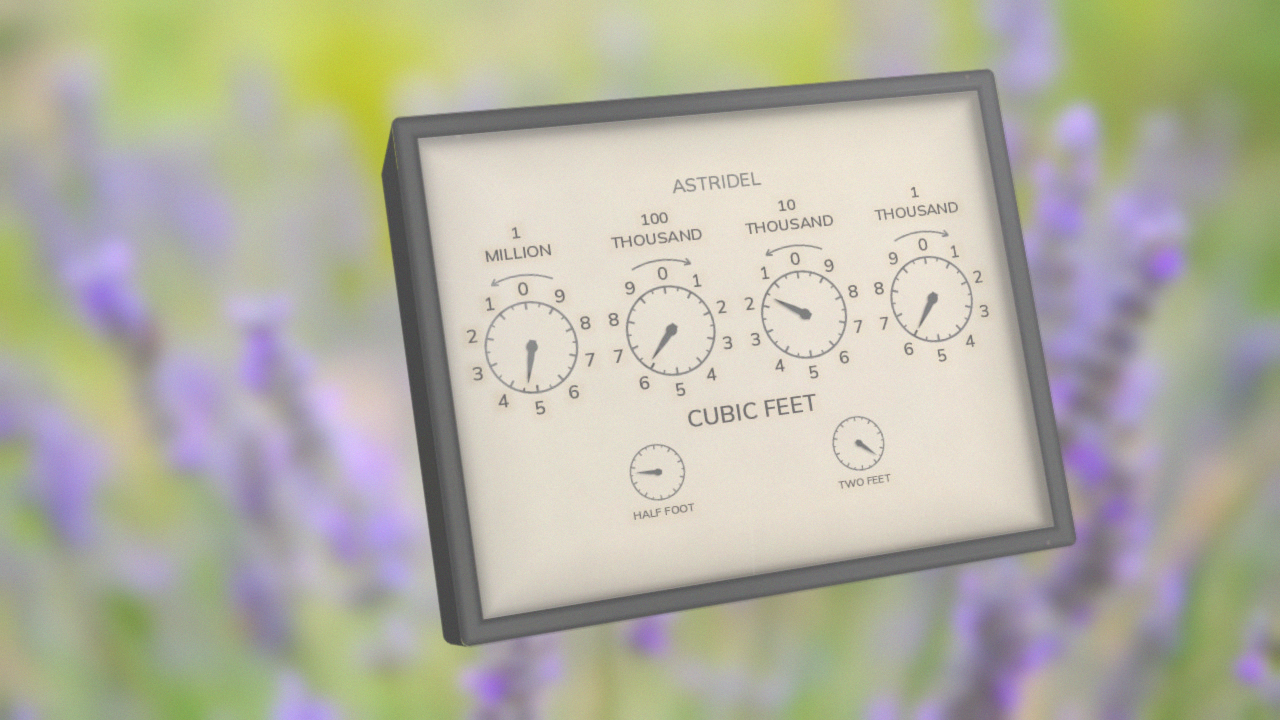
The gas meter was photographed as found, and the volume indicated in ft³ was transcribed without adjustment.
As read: 461600 ft³
